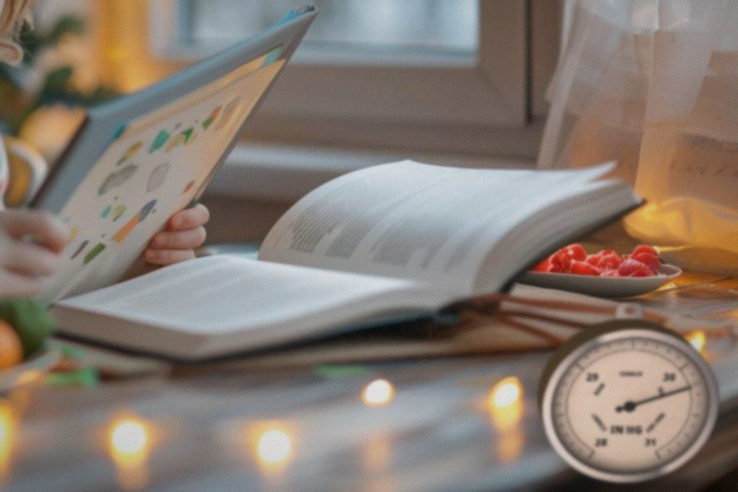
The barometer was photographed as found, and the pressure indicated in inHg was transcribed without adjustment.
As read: 30.2 inHg
